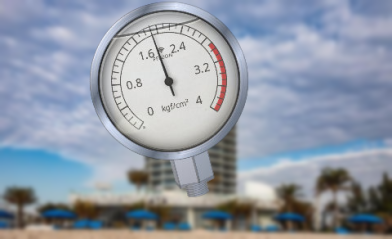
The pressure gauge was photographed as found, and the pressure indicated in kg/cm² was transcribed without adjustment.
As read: 1.9 kg/cm²
